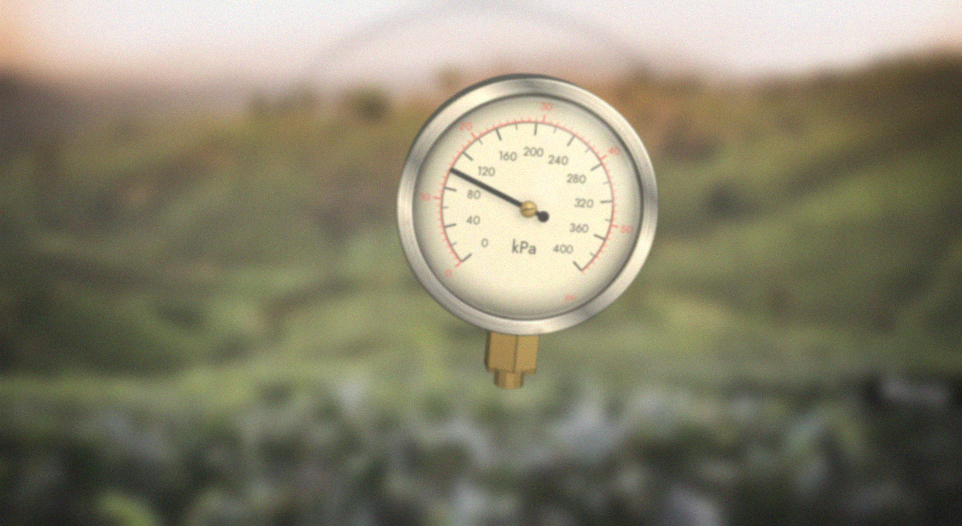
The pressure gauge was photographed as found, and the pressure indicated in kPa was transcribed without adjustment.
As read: 100 kPa
